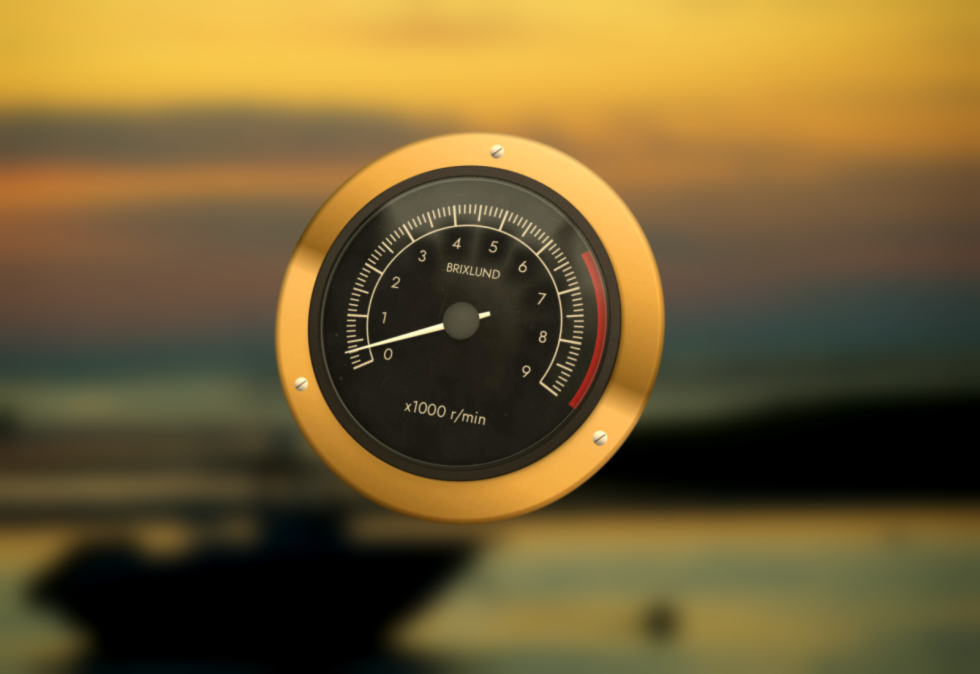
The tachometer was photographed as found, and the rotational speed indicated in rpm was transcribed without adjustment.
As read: 300 rpm
